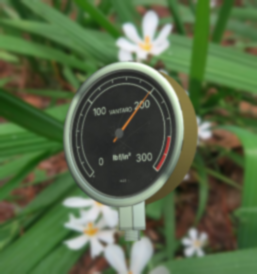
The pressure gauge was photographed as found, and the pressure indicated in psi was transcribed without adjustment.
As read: 200 psi
